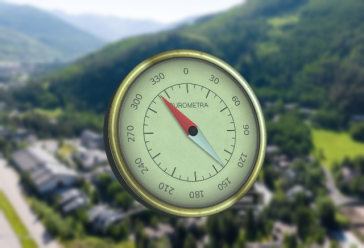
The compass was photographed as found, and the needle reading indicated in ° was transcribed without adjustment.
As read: 320 °
